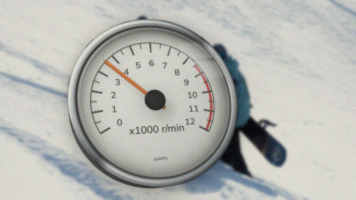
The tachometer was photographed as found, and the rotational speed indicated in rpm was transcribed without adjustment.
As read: 3500 rpm
